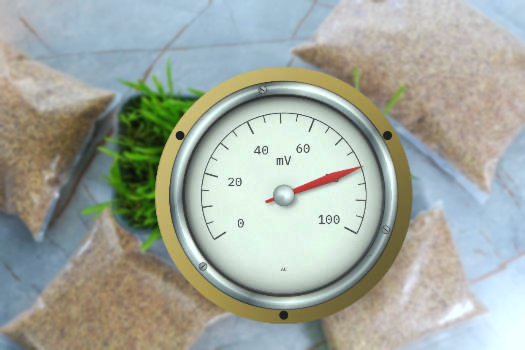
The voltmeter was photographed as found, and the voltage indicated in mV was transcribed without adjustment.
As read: 80 mV
